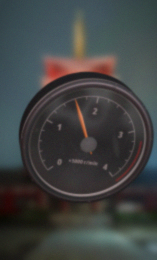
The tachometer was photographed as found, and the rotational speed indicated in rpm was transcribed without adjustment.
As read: 1600 rpm
